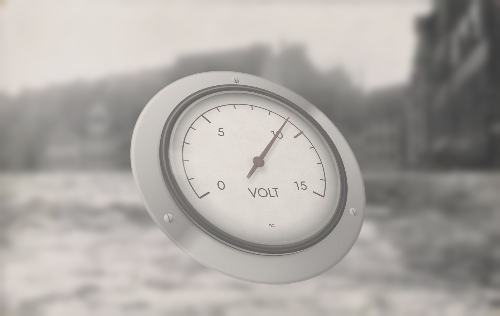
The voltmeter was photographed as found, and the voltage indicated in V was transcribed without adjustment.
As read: 10 V
